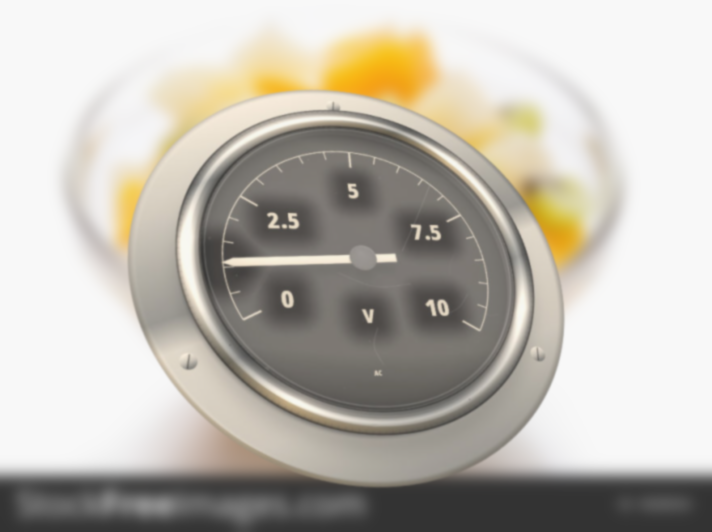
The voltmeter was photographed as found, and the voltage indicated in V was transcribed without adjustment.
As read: 1 V
